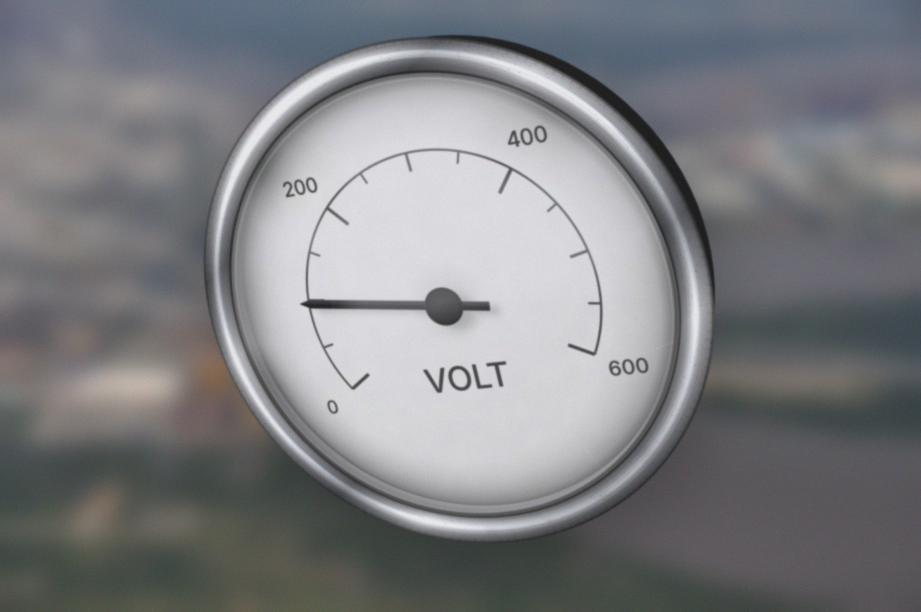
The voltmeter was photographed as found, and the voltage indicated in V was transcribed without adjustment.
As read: 100 V
